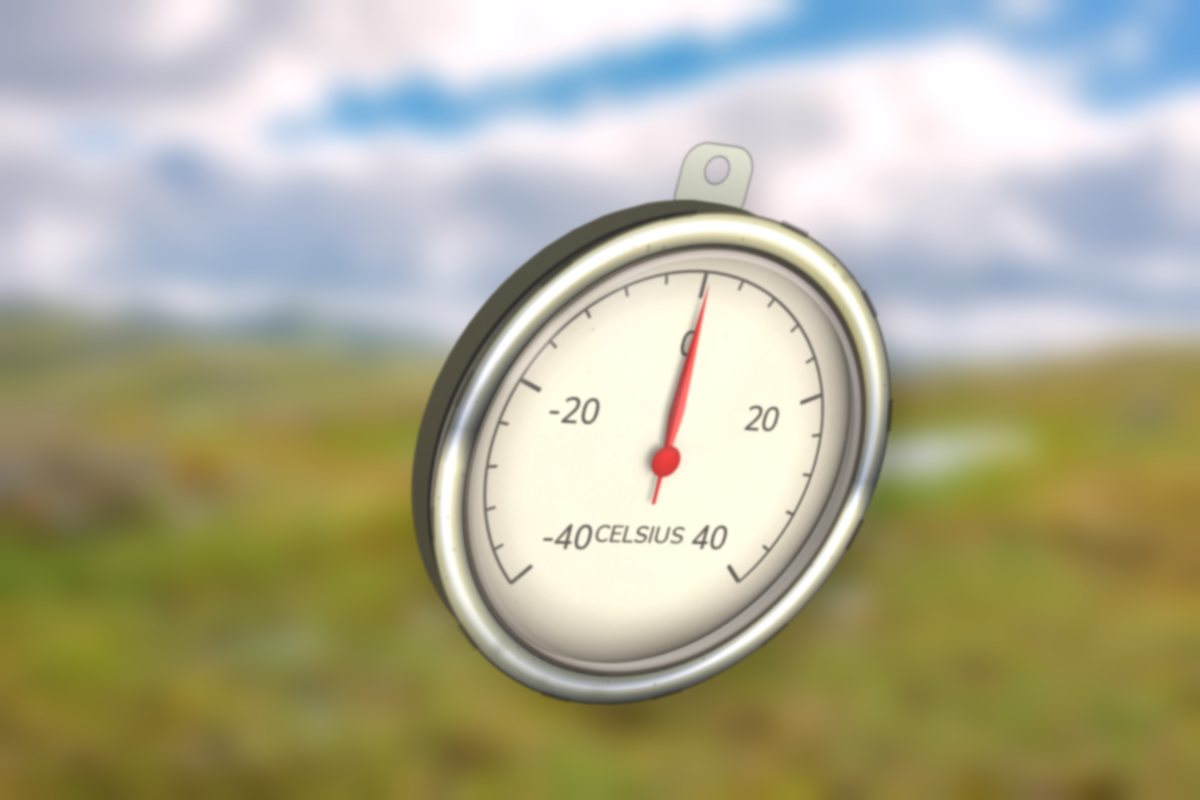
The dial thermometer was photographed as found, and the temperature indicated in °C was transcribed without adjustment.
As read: 0 °C
